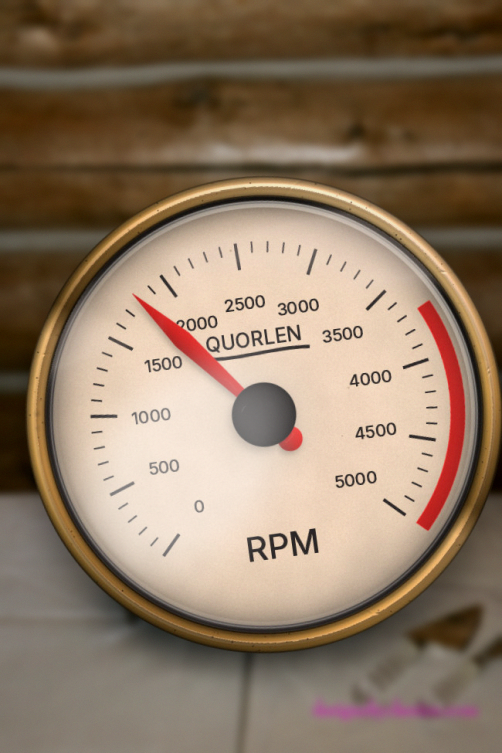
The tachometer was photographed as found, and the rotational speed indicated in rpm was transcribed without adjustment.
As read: 1800 rpm
